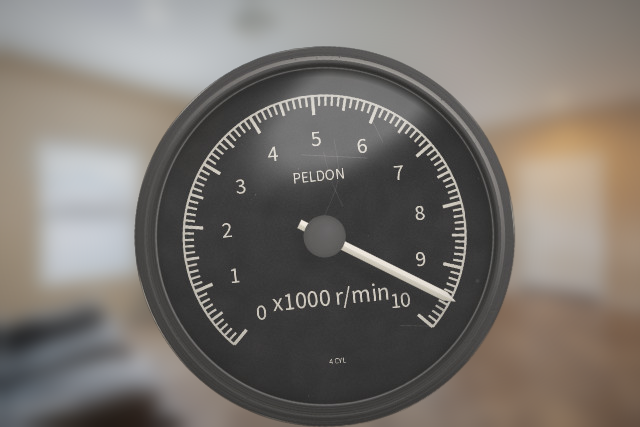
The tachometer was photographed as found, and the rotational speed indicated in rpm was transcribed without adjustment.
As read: 9500 rpm
